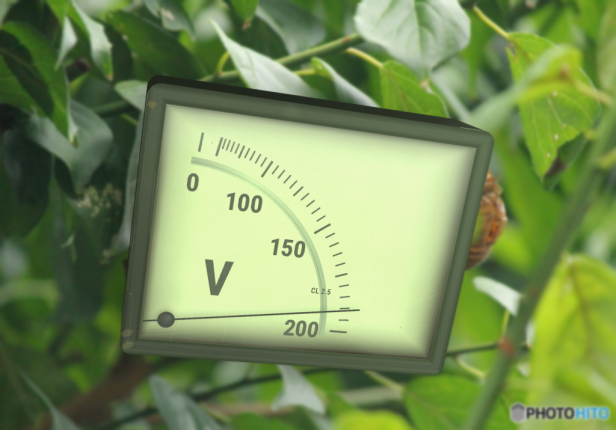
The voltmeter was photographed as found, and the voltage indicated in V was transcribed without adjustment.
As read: 190 V
